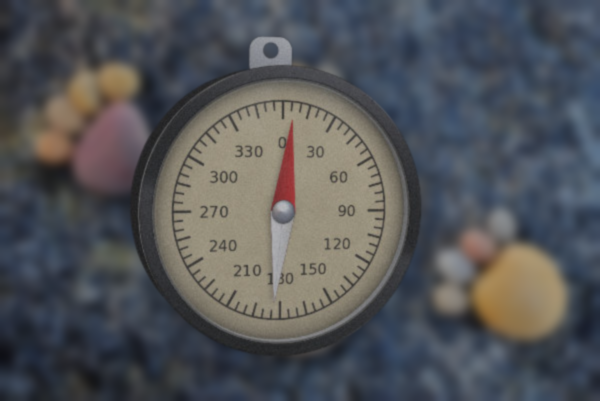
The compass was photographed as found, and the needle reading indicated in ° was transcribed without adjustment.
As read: 5 °
